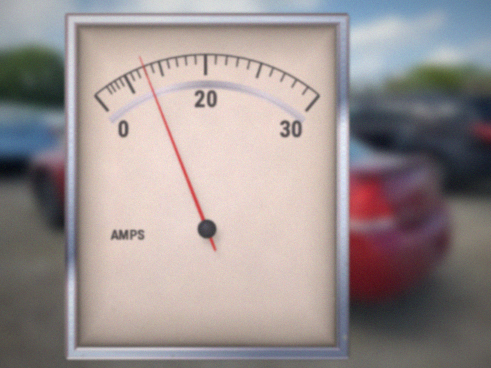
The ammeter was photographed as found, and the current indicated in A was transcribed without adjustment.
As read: 13 A
